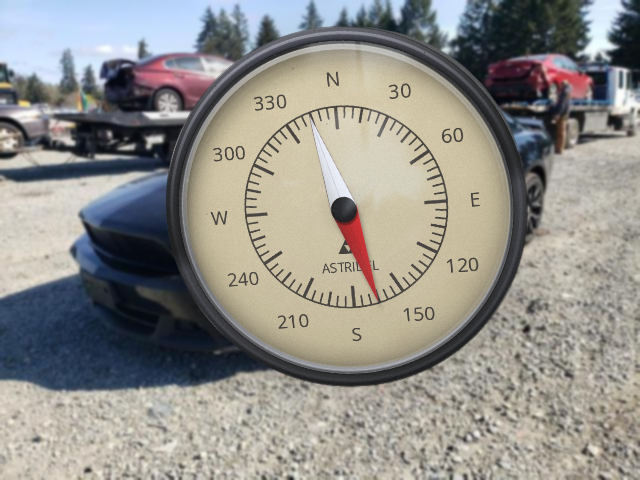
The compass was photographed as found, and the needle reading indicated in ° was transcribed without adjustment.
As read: 165 °
